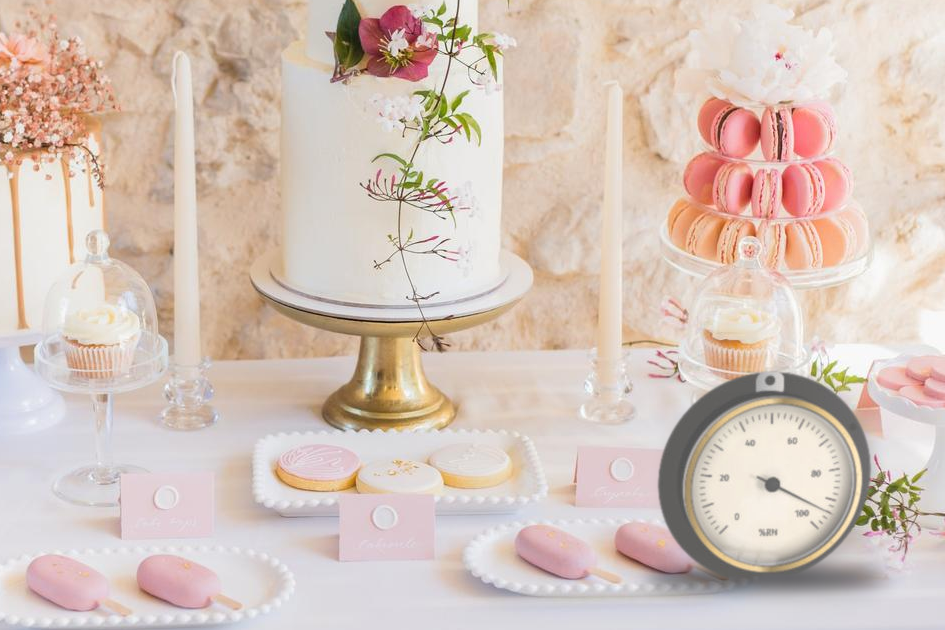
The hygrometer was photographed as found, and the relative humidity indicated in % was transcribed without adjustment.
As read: 94 %
